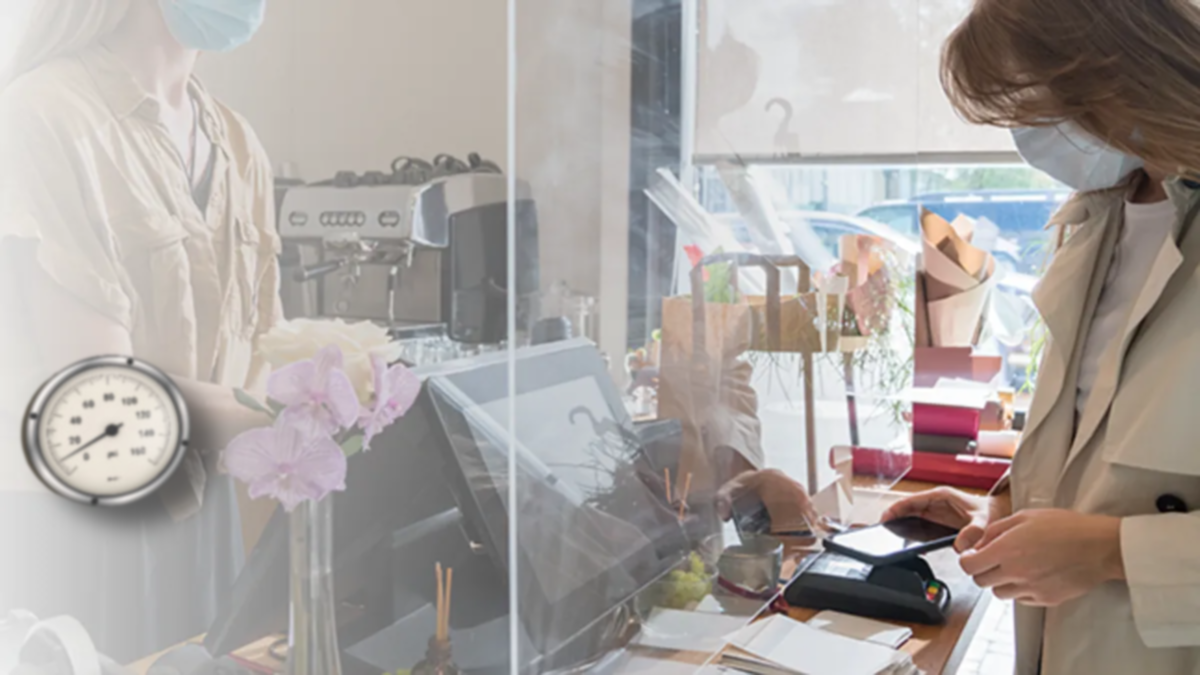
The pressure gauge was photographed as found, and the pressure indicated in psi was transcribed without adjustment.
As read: 10 psi
